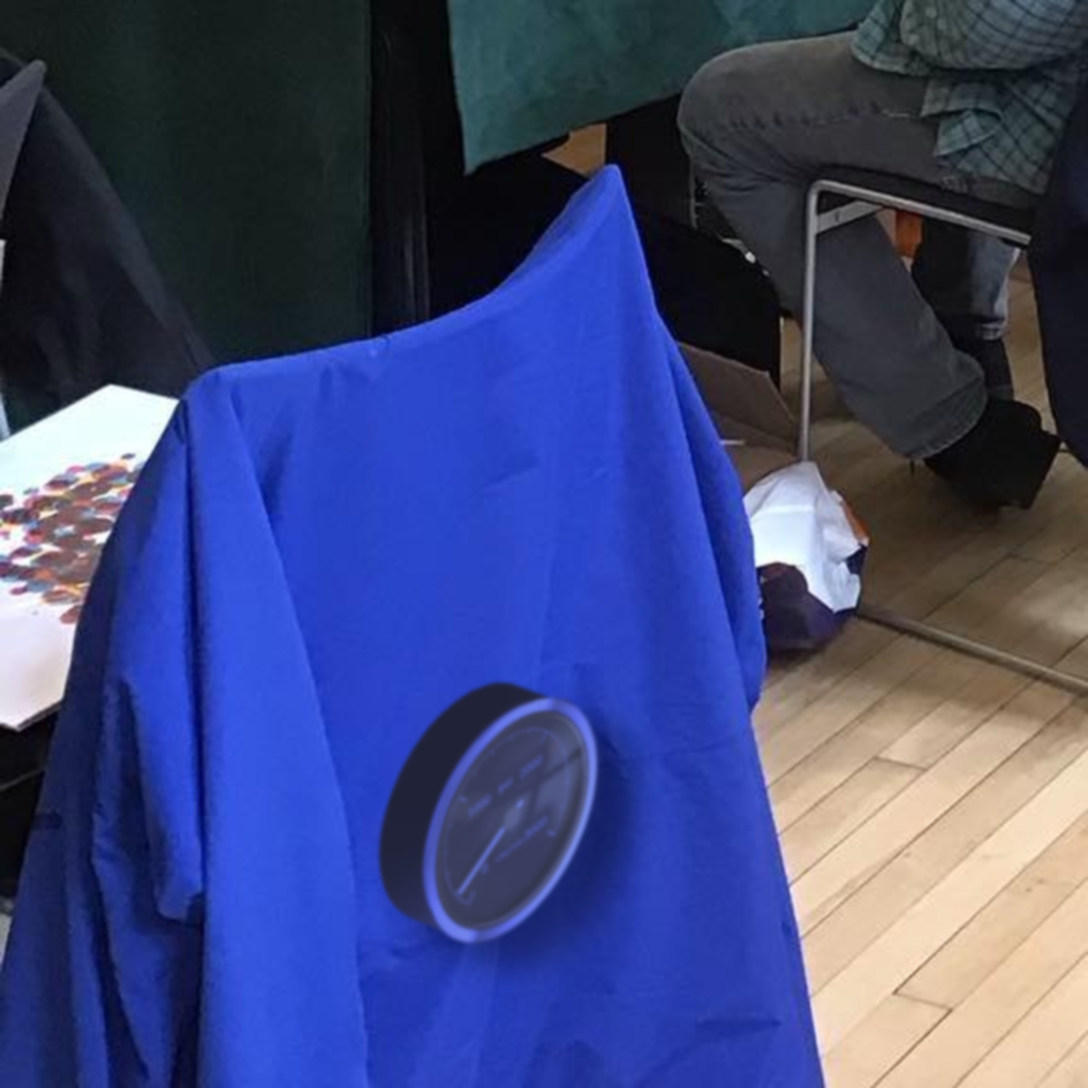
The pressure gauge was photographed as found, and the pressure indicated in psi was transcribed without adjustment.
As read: 200 psi
